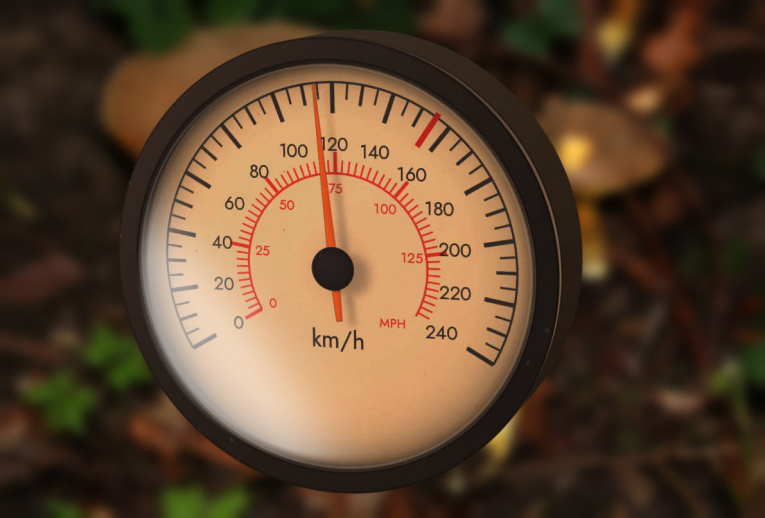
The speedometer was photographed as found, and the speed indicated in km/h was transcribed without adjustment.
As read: 115 km/h
